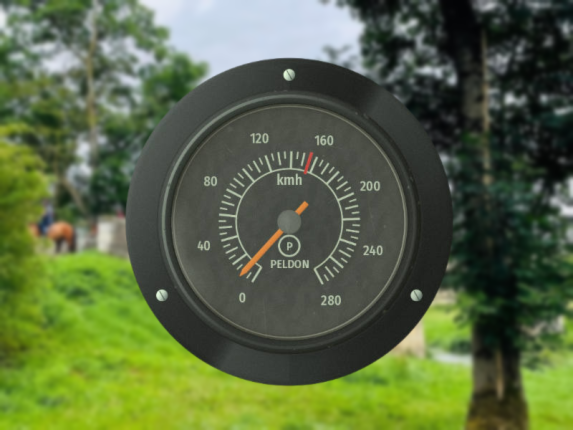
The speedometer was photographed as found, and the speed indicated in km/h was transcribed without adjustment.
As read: 10 km/h
